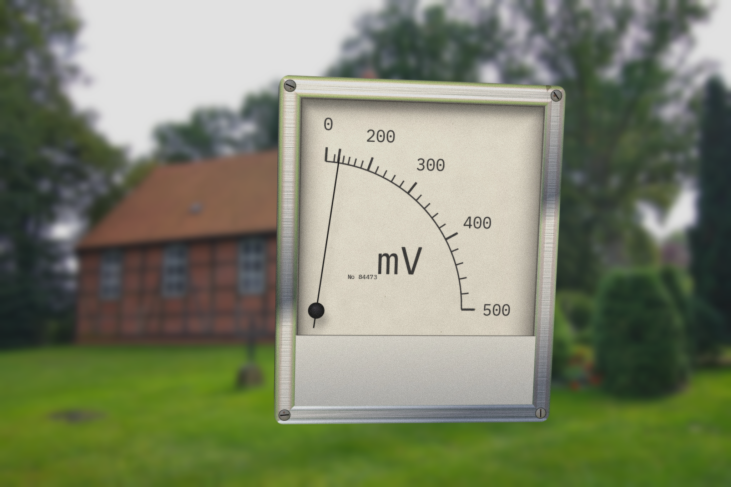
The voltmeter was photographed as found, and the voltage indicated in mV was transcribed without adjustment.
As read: 100 mV
